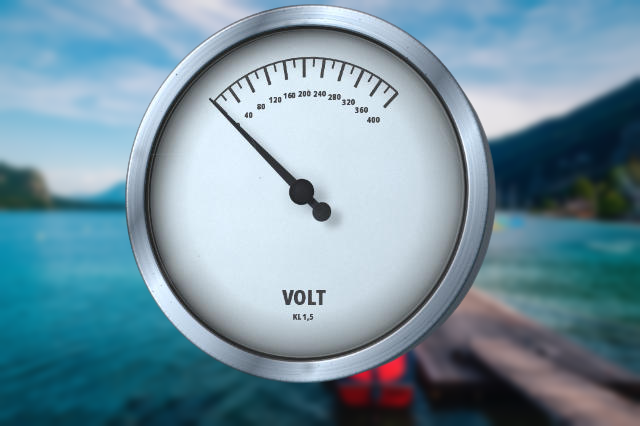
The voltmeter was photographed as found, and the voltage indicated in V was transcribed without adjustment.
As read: 0 V
